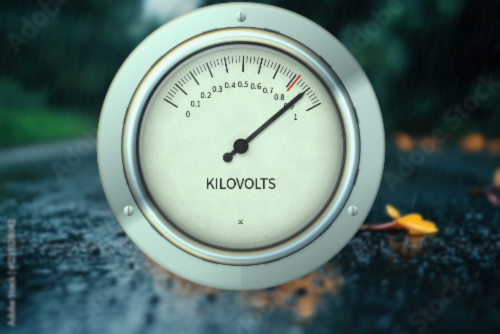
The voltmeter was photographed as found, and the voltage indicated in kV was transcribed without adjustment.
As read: 0.9 kV
